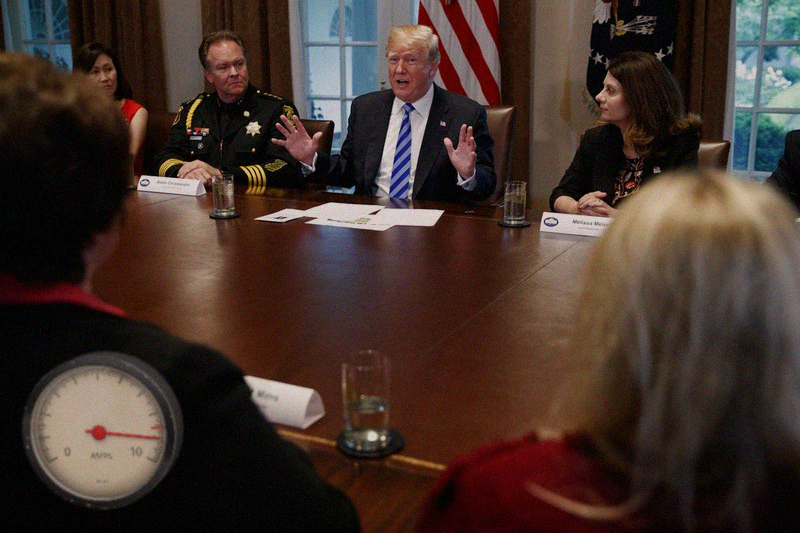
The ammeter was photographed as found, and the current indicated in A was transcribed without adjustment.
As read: 9 A
